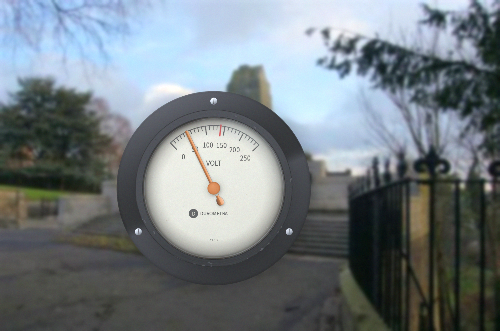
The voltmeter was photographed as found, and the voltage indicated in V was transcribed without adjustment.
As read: 50 V
